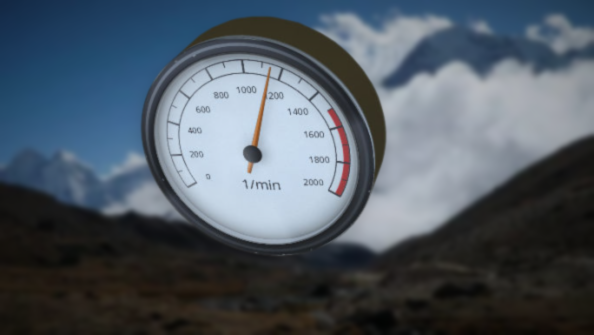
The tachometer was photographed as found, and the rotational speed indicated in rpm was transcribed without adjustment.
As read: 1150 rpm
